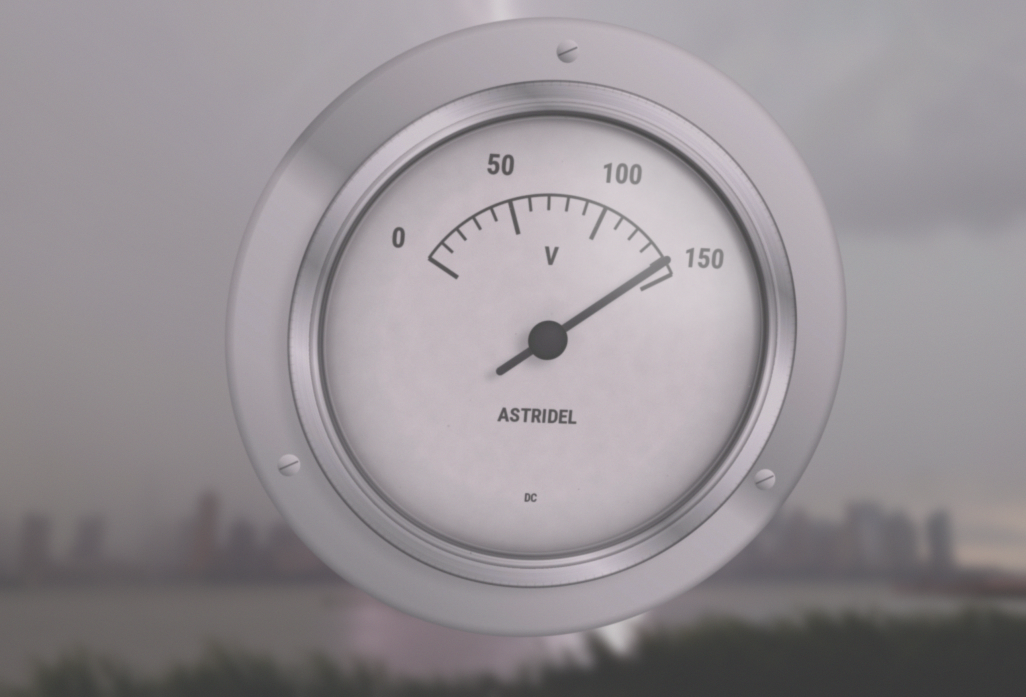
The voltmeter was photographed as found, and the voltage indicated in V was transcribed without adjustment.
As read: 140 V
